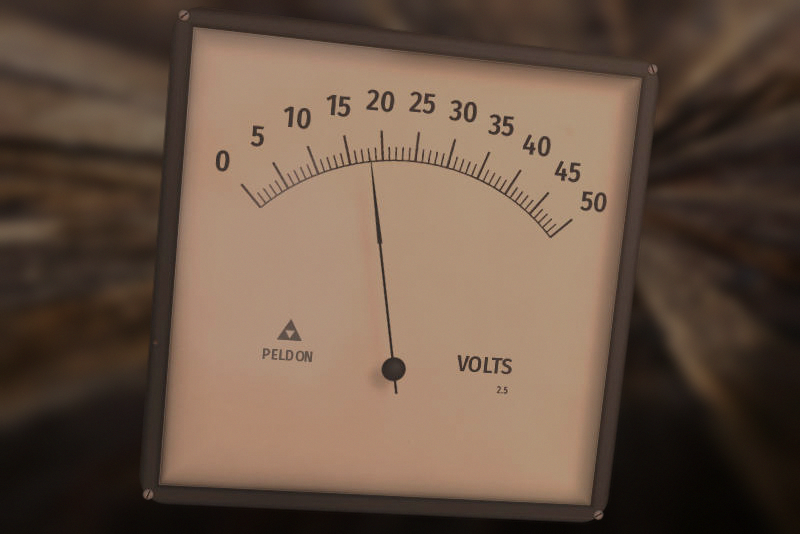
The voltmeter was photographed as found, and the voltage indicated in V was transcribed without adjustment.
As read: 18 V
